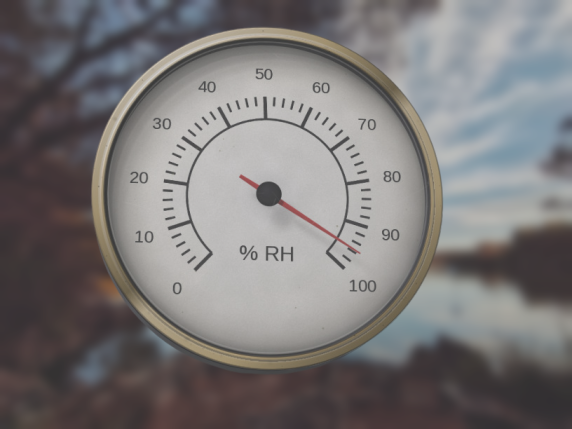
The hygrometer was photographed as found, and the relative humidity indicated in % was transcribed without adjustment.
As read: 96 %
